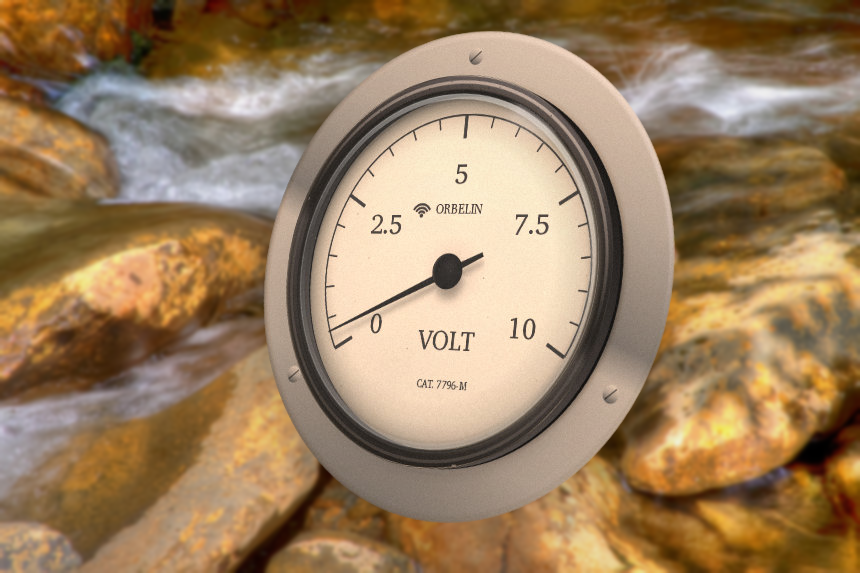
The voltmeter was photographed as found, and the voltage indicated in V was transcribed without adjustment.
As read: 0.25 V
